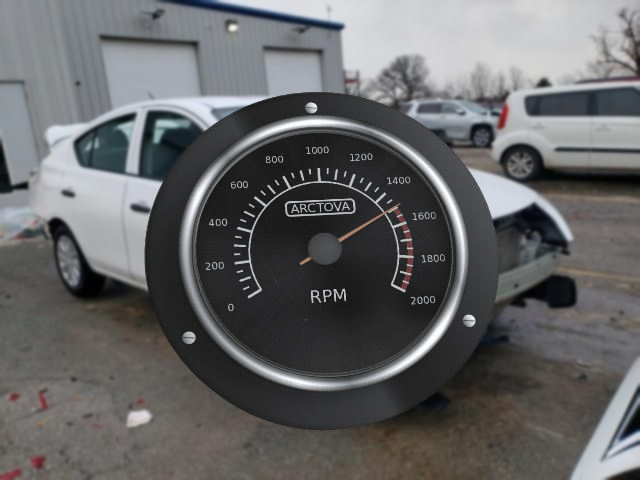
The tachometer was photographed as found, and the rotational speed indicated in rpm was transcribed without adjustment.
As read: 1500 rpm
